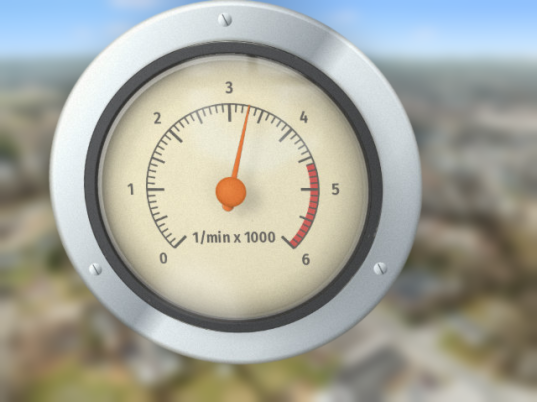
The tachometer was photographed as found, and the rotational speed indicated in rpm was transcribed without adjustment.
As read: 3300 rpm
